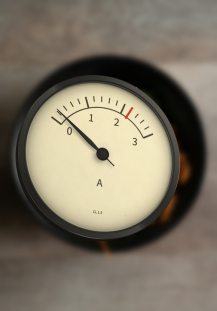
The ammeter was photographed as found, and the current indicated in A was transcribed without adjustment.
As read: 0.2 A
